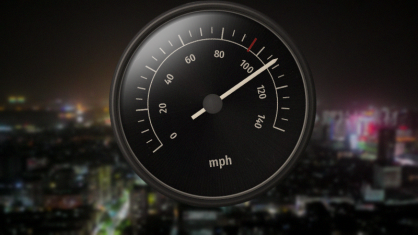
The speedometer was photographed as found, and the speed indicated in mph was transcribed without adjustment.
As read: 107.5 mph
